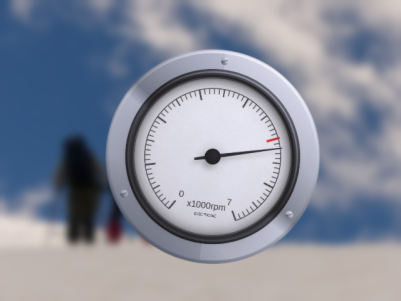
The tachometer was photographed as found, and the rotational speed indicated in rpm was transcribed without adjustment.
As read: 5200 rpm
